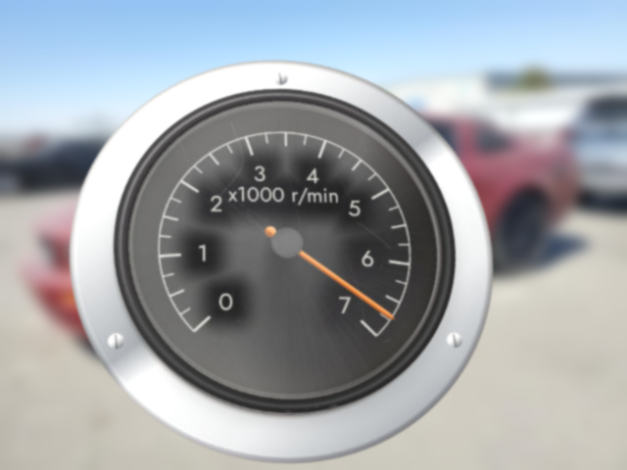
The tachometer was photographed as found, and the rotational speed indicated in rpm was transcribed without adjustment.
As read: 6750 rpm
